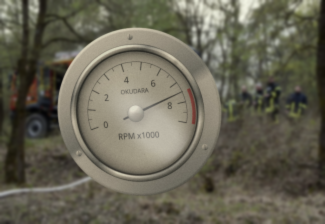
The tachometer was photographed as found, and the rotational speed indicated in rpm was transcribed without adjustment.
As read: 7500 rpm
